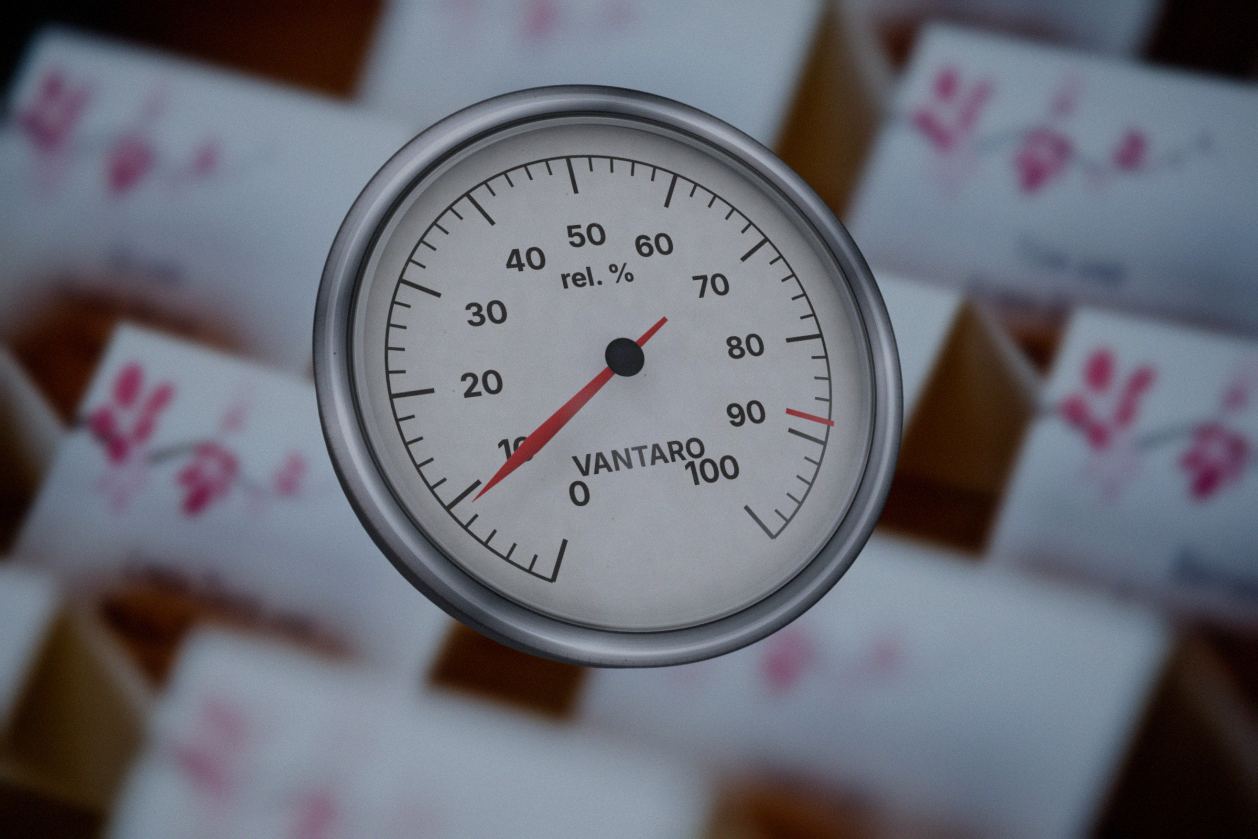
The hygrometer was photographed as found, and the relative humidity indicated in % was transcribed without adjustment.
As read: 9 %
